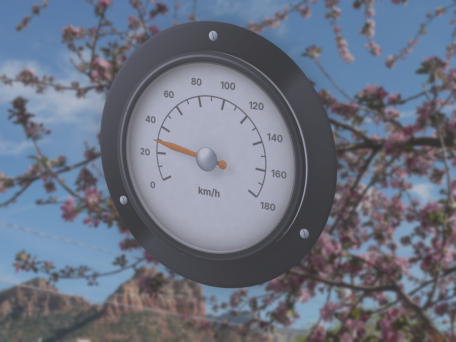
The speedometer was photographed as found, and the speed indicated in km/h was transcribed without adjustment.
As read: 30 km/h
